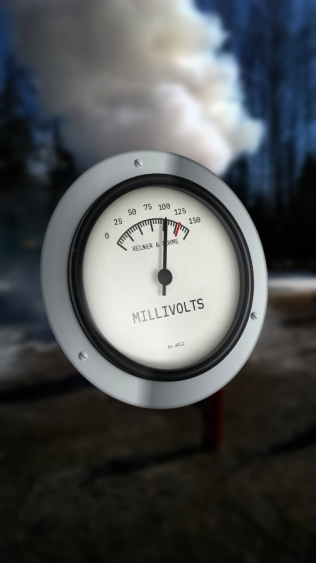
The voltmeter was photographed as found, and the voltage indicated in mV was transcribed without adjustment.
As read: 100 mV
